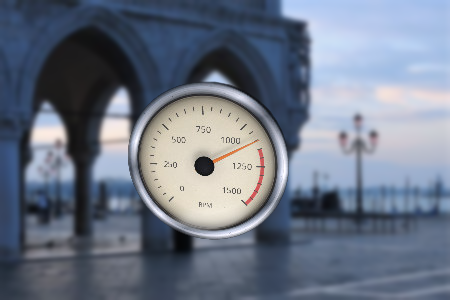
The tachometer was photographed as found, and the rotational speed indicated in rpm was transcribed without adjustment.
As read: 1100 rpm
